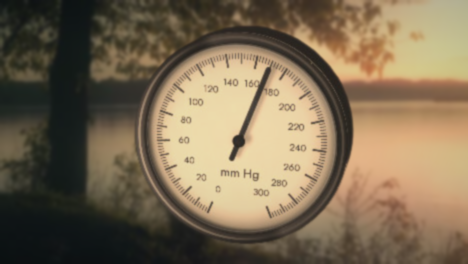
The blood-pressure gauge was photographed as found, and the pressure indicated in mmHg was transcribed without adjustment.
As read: 170 mmHg
